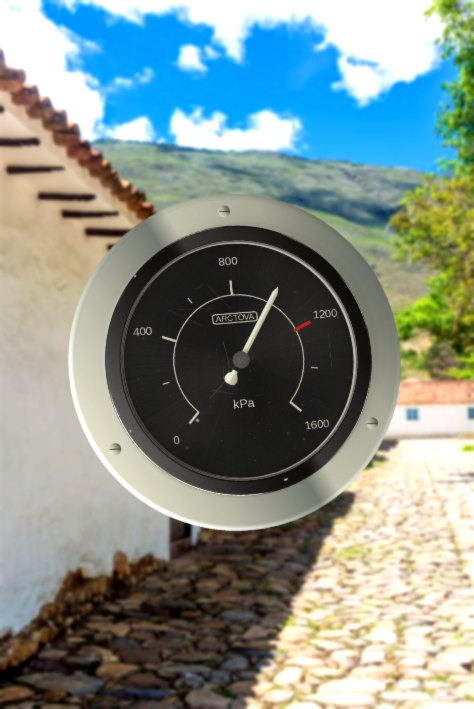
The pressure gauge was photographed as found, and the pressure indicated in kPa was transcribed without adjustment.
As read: 1000 kPa
